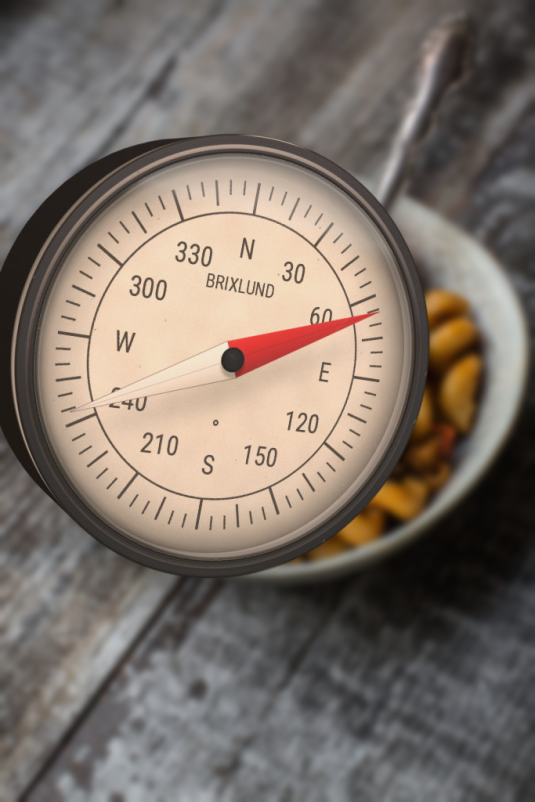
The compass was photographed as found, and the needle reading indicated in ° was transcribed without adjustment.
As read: 65 °
